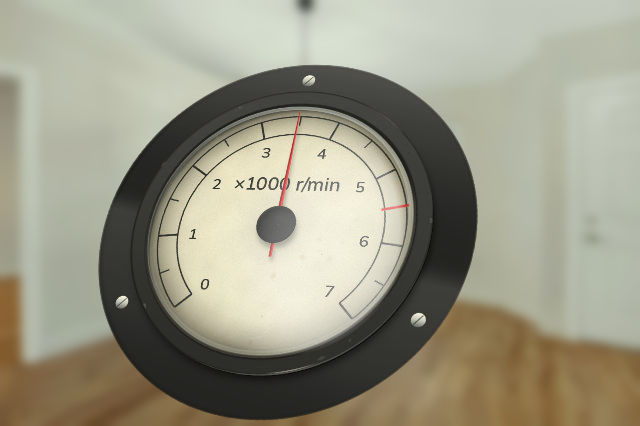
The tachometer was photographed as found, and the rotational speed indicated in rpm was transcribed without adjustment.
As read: 3500 rpm
